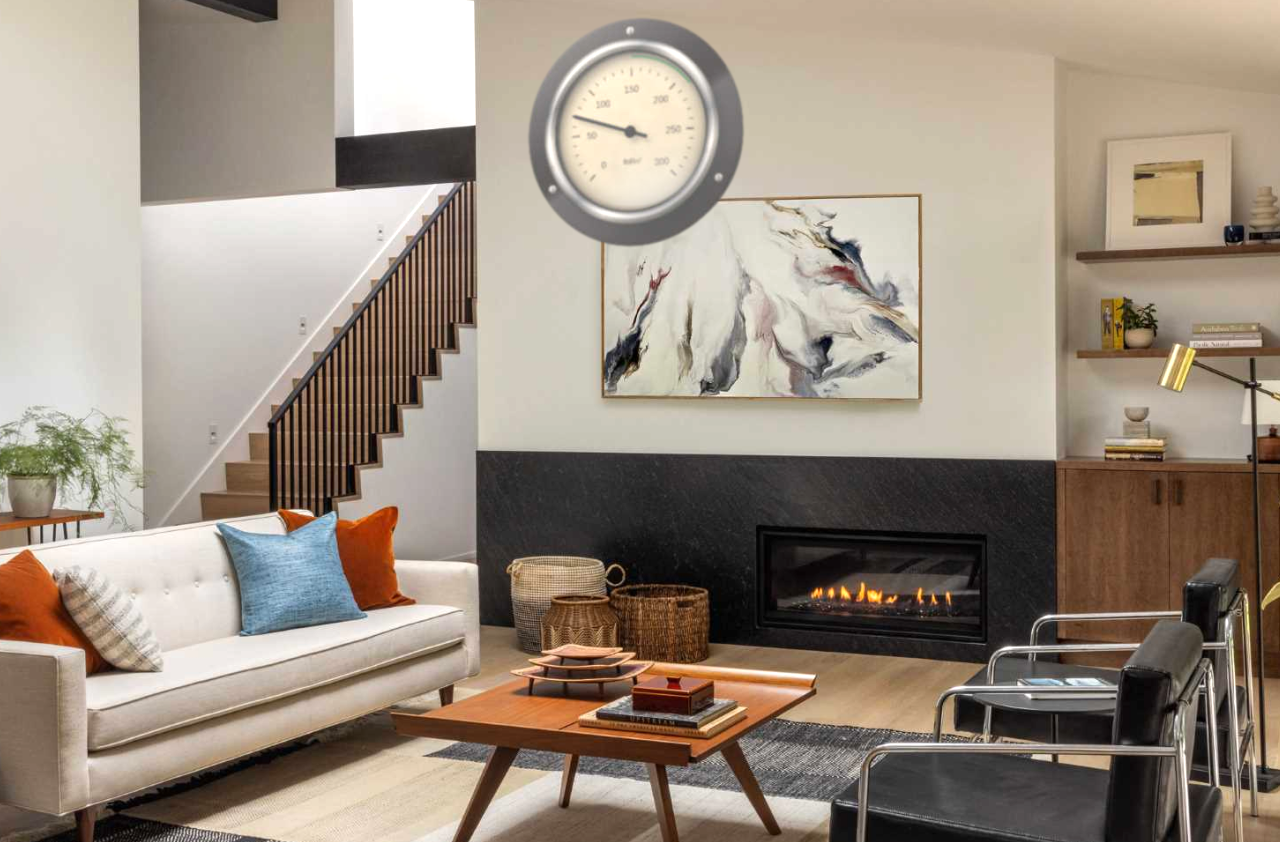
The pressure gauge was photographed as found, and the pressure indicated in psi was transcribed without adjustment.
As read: 70 psi
